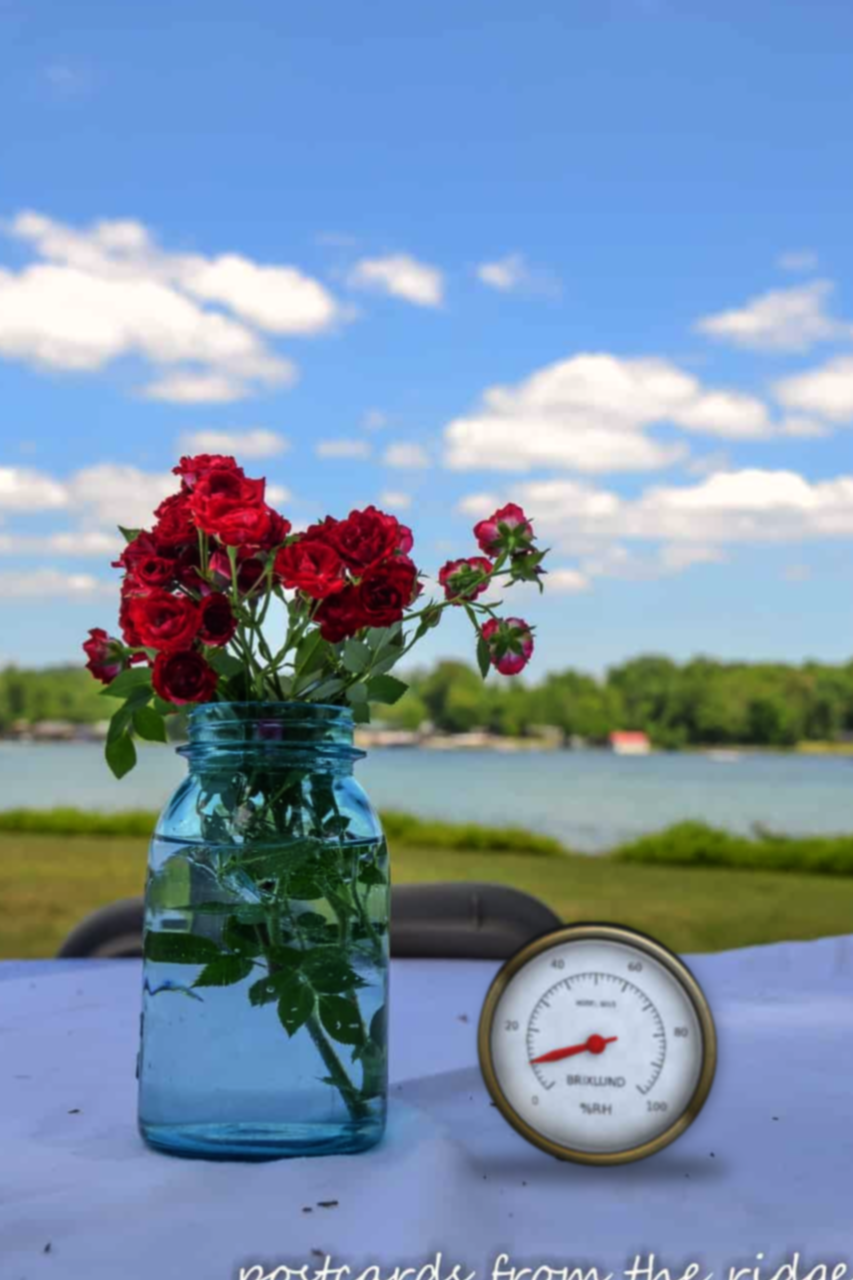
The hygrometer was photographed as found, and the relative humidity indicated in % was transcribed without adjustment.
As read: 10 %
